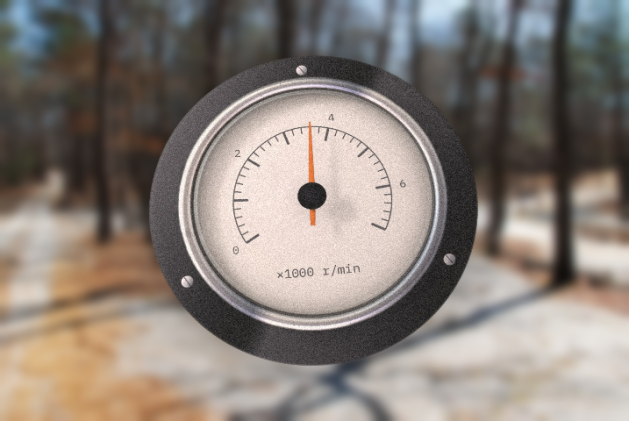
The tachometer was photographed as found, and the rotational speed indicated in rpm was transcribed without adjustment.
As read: 3600 rpm
